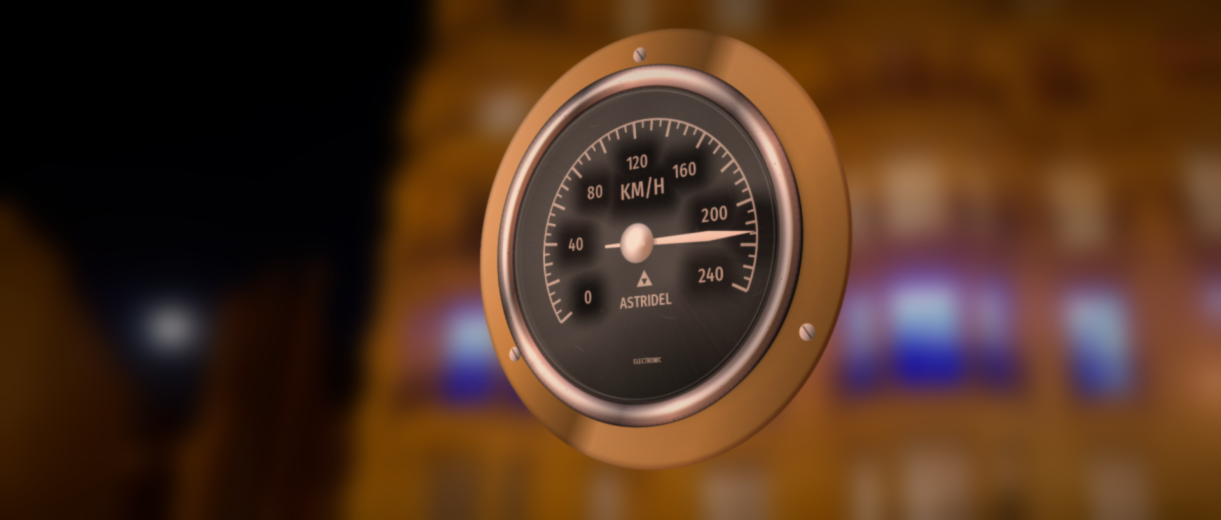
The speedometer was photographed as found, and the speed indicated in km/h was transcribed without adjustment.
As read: 215 km/h
